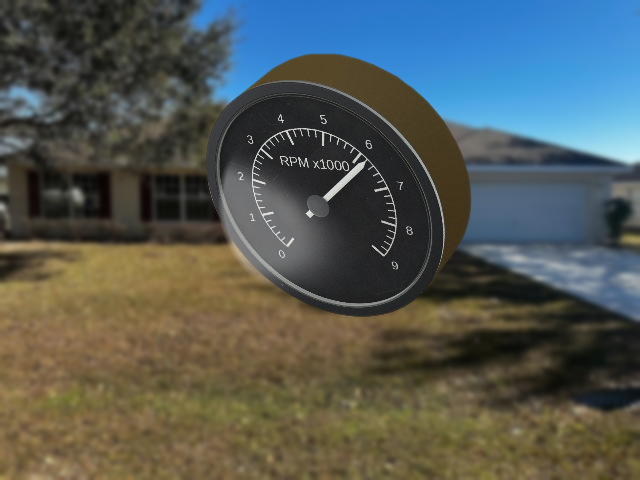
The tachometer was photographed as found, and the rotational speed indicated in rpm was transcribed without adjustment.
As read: 6200 rpm
